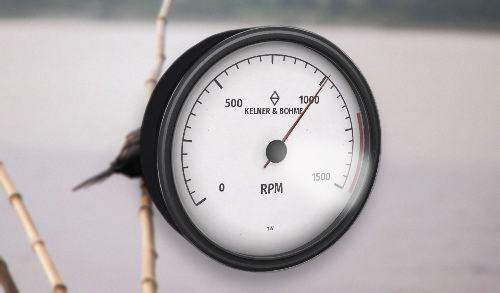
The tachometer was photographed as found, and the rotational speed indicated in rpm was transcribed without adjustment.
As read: 1000 rpm
